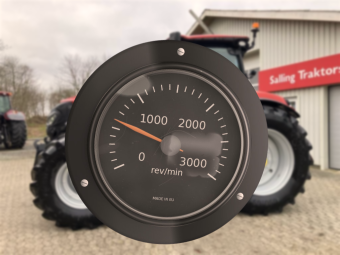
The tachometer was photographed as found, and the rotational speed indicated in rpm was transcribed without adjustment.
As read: 600 rpm
